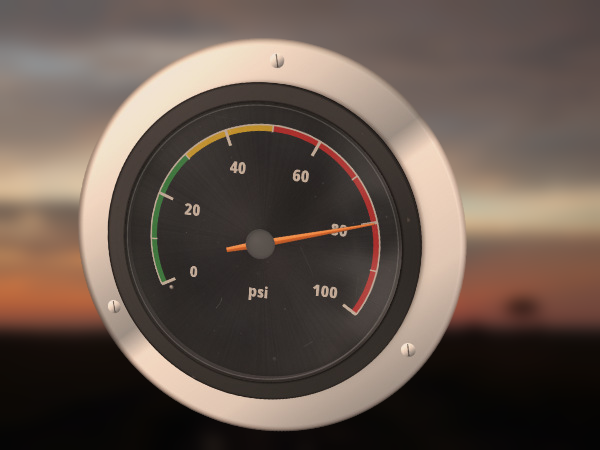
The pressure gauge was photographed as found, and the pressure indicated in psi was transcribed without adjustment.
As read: 80 psi
